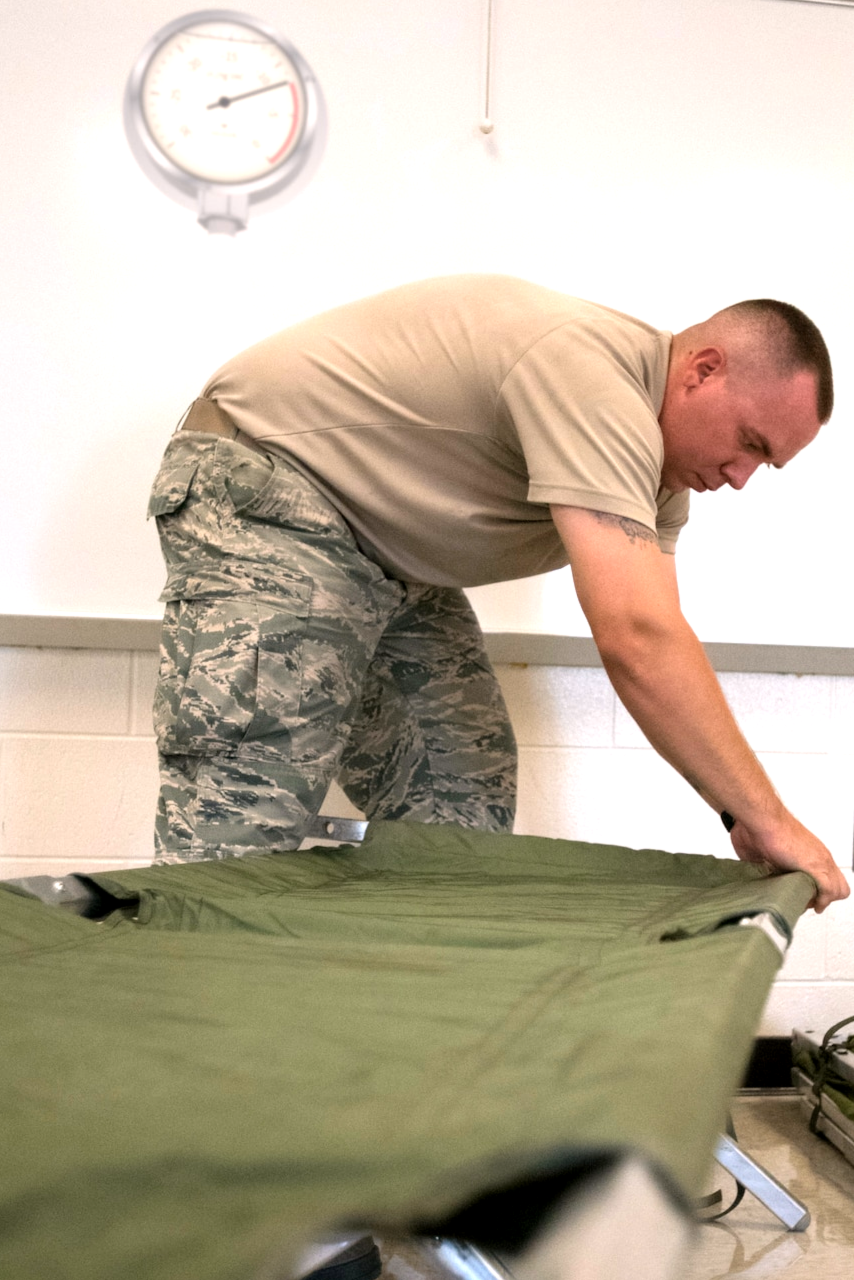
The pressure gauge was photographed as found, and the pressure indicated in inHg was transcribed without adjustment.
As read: -8 inHg
